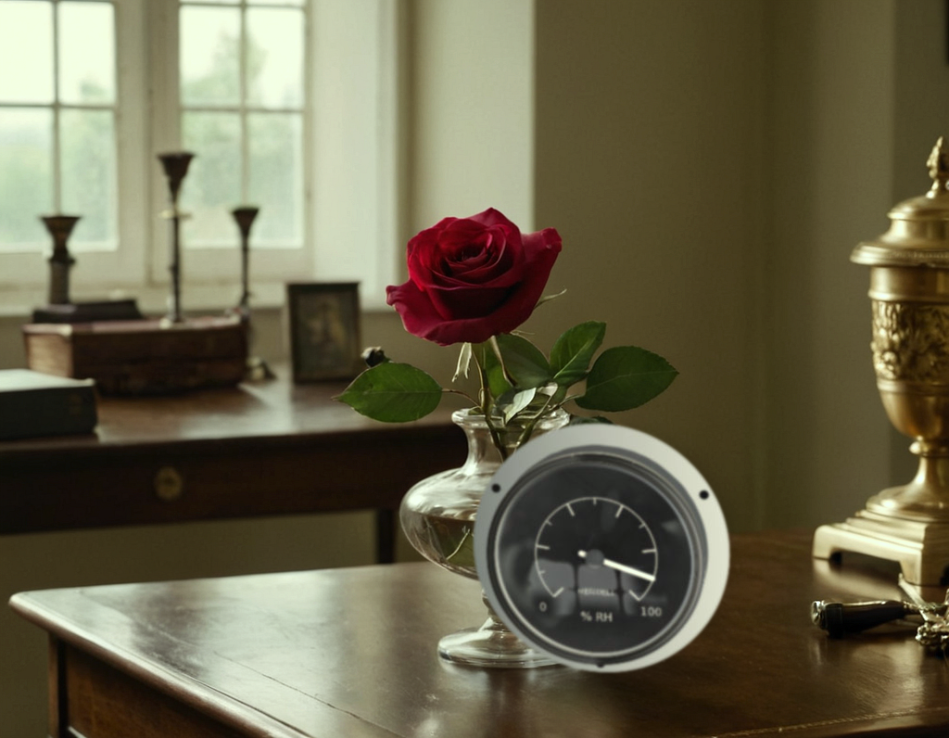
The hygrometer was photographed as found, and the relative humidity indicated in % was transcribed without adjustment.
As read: 90 %
